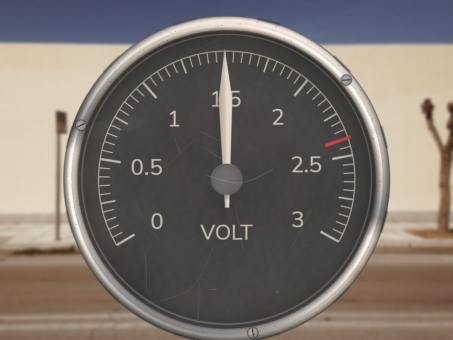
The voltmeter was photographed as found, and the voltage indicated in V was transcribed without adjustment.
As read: 1.5 V
